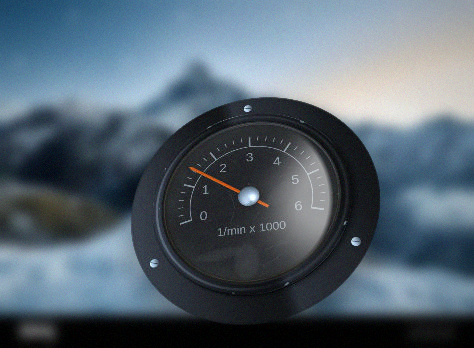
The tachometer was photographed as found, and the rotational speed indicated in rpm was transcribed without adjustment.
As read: 1400 rpm
